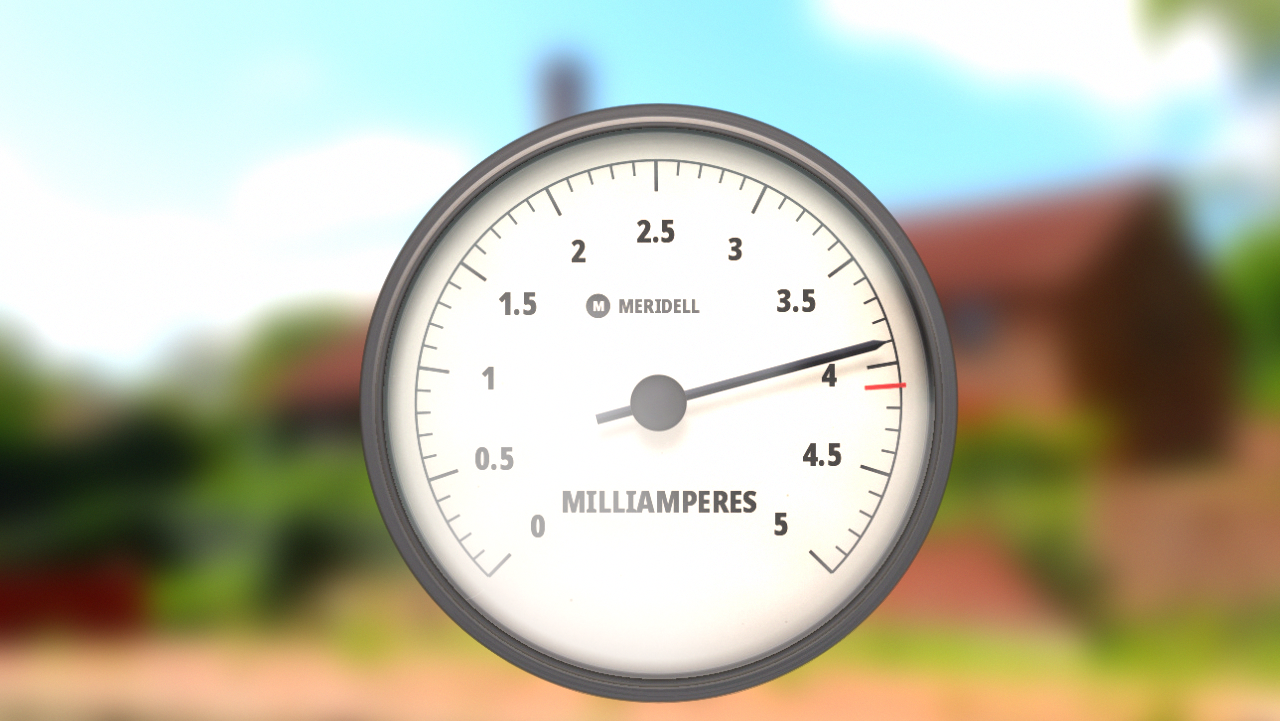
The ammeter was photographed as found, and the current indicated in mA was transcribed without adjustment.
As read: 3.9 mA
